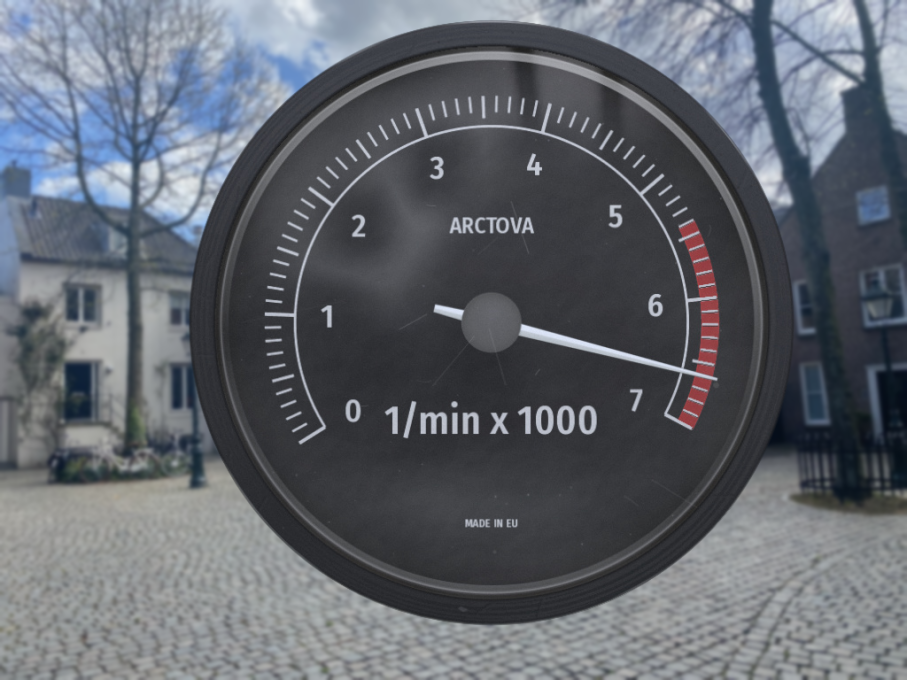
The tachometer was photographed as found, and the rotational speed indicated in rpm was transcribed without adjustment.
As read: 6600 rpm
